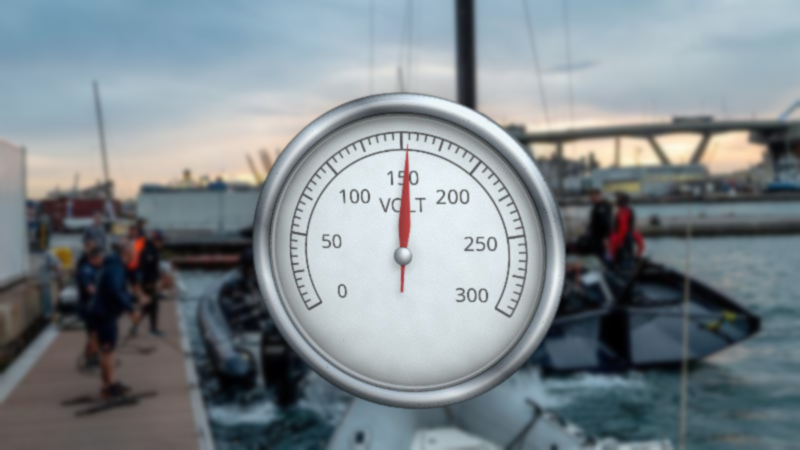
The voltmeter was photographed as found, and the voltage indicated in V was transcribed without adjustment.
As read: 155 V
